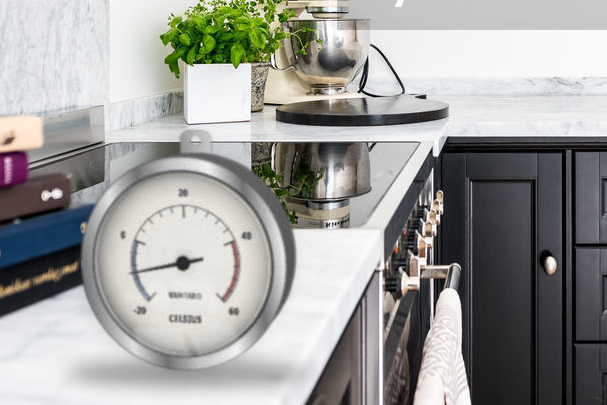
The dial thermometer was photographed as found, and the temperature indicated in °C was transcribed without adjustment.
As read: -10 °C
